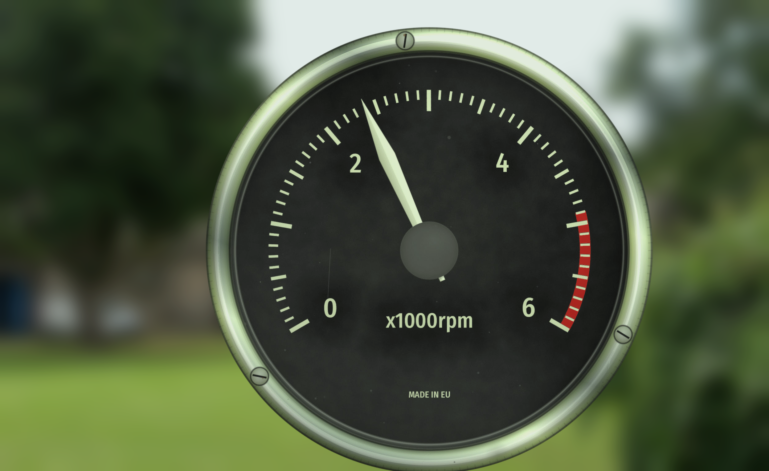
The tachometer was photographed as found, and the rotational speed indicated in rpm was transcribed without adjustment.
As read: 2400 rpm
